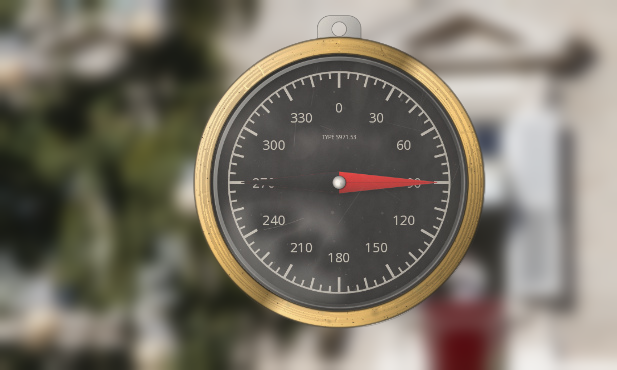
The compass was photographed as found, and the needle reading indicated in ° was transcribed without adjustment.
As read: 90 °
